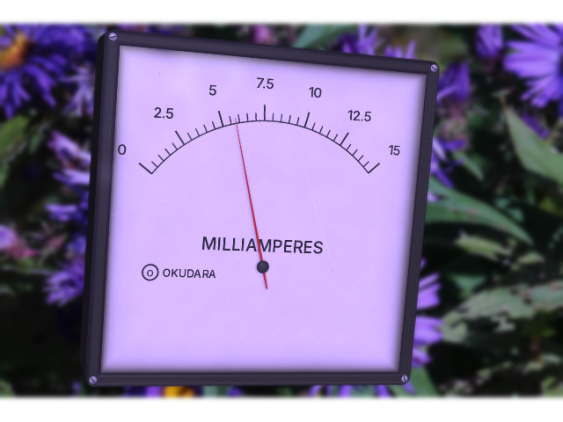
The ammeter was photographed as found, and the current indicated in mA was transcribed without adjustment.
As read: 5.75 mA
